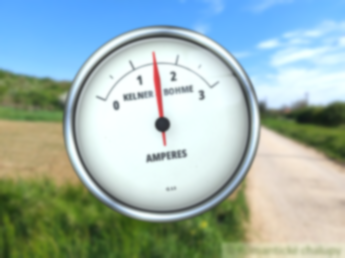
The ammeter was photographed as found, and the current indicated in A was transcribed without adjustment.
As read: 1.5 A
